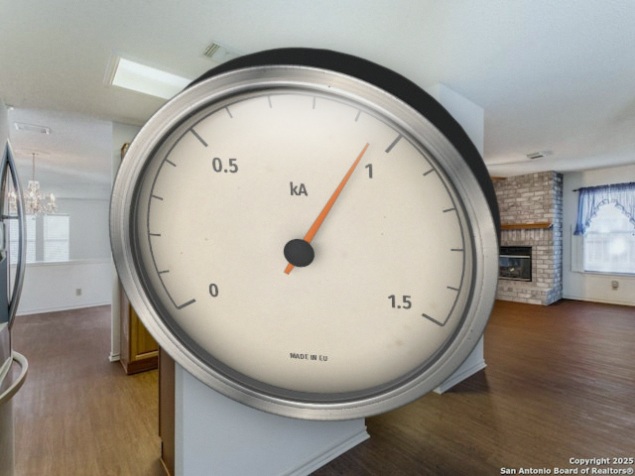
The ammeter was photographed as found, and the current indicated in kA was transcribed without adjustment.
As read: 0.95 kA
